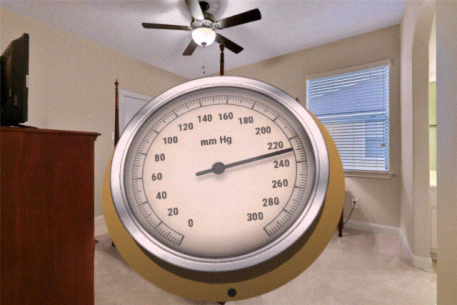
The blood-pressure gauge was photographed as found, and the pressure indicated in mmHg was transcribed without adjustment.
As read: 230 mmHg
